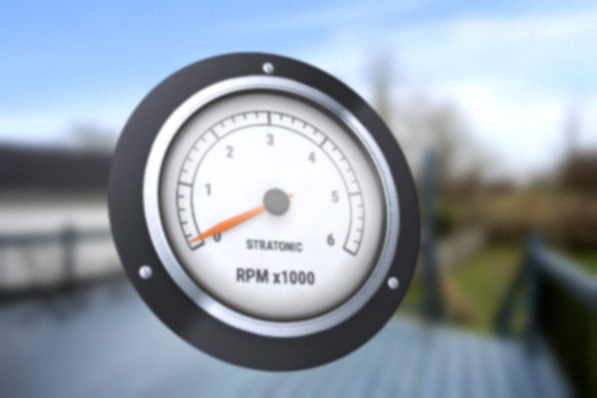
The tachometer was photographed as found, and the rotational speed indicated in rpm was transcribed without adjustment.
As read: 100 rpm
